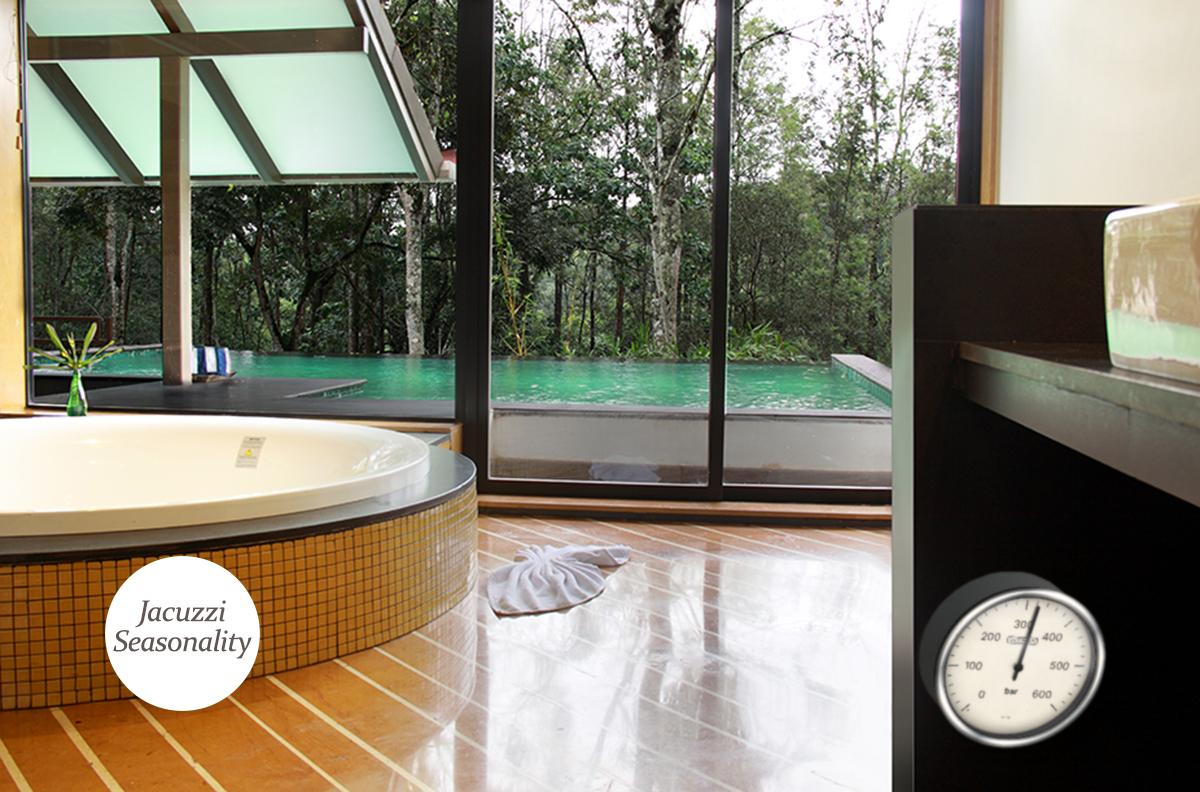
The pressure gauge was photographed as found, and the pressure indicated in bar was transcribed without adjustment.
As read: 320 bar
